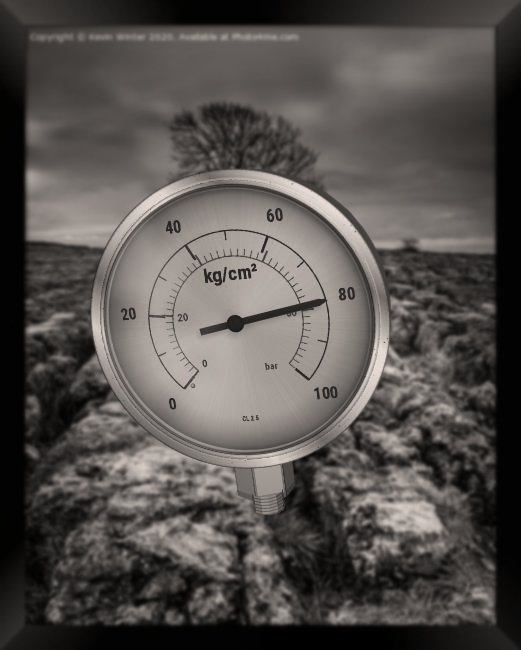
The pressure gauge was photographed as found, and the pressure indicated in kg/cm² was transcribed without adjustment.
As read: 80 kg/cm²
